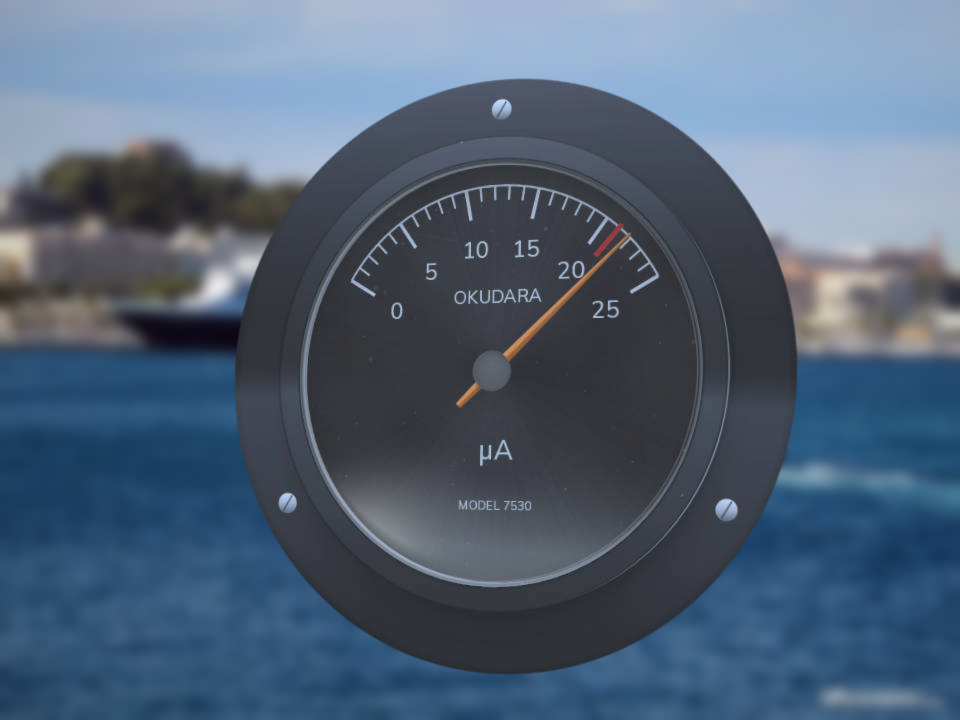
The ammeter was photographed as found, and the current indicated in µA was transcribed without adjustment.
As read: 22 µA
